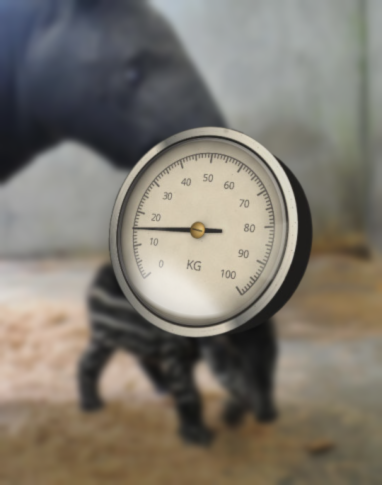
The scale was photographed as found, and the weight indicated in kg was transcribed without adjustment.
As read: 15 kg
